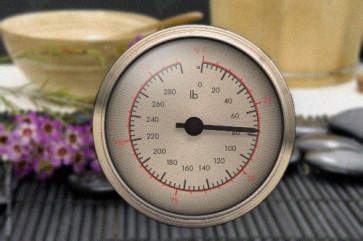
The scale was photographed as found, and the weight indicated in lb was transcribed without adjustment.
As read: 76 lb
